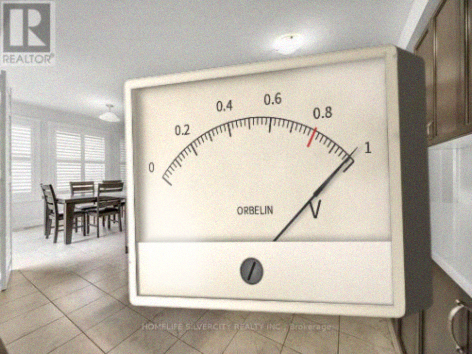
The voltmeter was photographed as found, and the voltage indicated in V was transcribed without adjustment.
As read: 0.98 V
